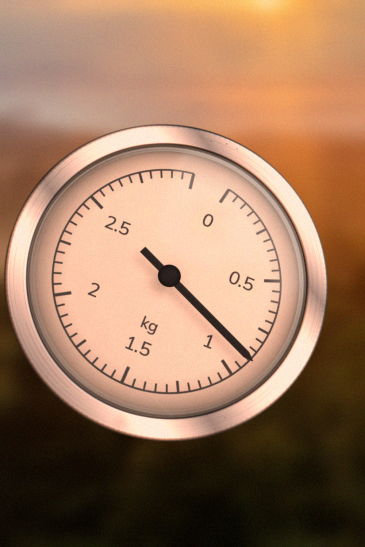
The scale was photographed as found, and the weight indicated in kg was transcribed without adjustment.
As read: 0.9 kg
